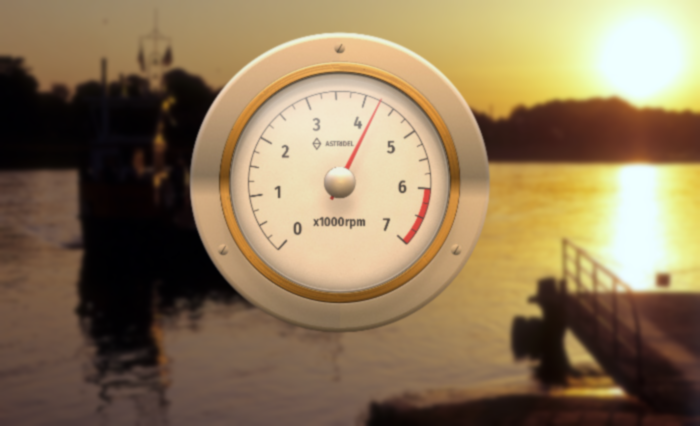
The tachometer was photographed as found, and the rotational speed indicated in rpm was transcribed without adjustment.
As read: 4250 rpm
